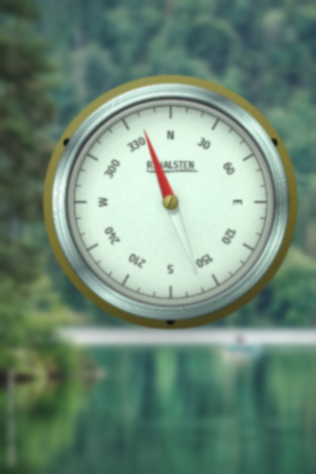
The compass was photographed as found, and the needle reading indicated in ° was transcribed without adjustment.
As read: 340 °
